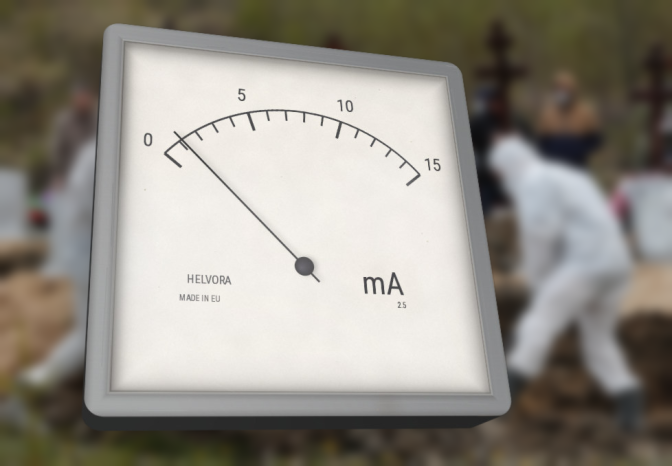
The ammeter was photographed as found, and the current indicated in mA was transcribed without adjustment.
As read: 1 mA
